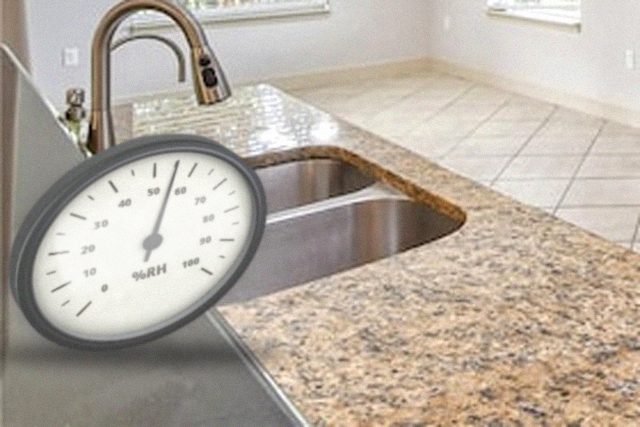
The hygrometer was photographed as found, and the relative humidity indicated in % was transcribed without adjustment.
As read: 55 %
